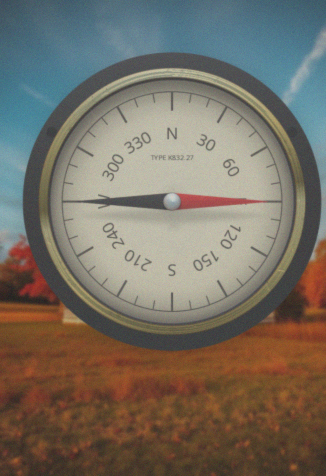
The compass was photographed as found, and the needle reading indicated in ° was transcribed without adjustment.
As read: 90 °
